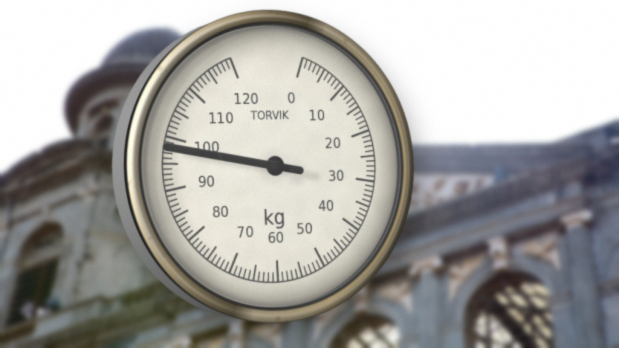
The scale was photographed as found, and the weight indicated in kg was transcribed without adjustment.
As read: 98 kg
